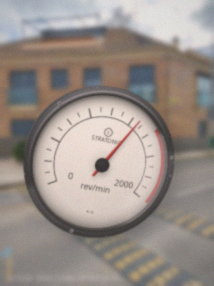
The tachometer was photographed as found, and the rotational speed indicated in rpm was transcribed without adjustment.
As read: 1250 rpm
